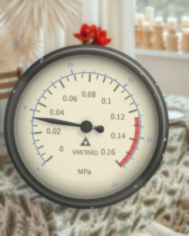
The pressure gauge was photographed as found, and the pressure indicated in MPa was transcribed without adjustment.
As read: 0.03 MPa
